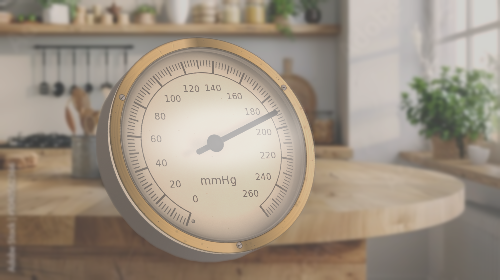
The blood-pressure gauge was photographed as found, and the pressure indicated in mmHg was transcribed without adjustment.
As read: 190 mmHg
